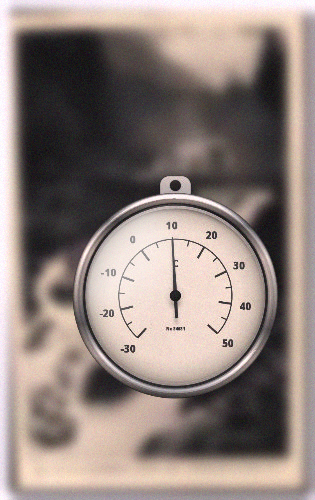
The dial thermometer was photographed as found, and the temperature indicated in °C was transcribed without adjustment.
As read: 10 °C
